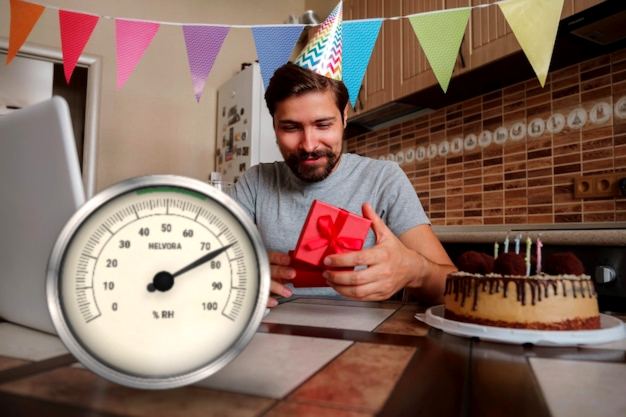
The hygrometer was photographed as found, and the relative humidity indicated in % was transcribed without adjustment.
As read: 75 %
